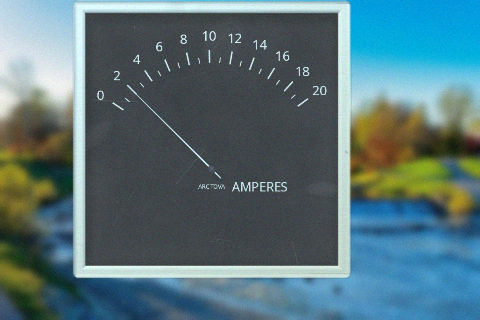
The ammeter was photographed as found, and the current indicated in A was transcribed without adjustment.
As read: 2 A
